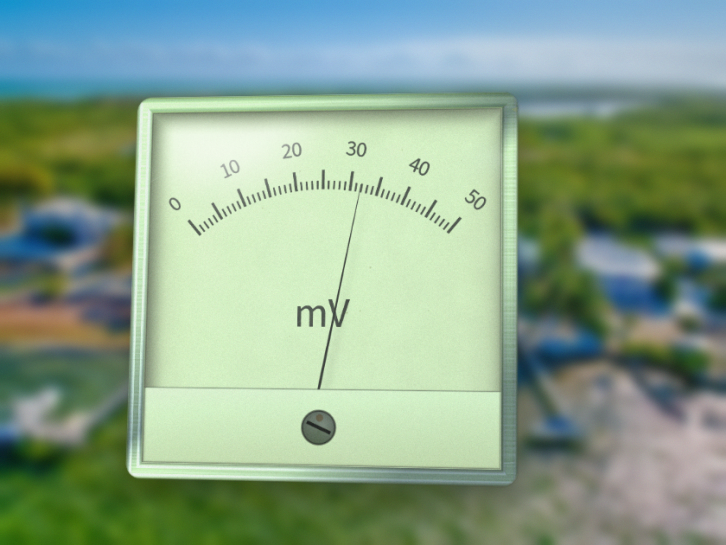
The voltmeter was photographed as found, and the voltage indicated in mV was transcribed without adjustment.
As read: 32 mV
